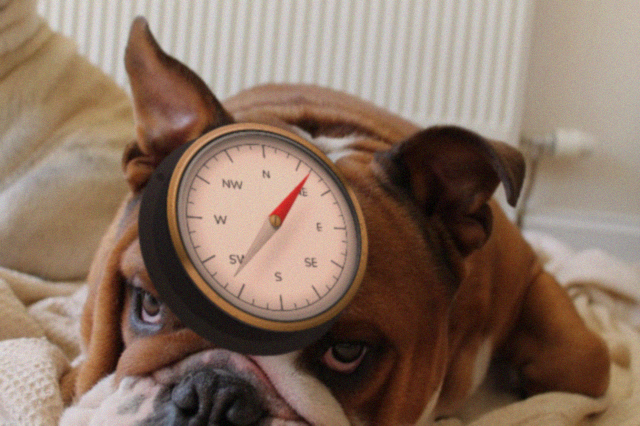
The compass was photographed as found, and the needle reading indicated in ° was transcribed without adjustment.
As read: 40 °
